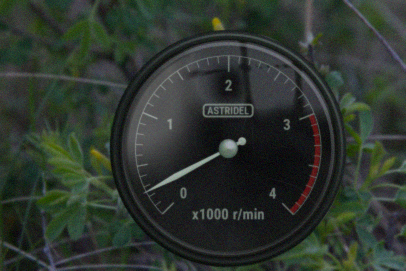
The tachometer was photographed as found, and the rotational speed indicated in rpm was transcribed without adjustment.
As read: 250 rpm
